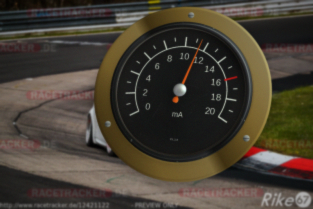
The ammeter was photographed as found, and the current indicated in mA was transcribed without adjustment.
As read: 11.5 mA
